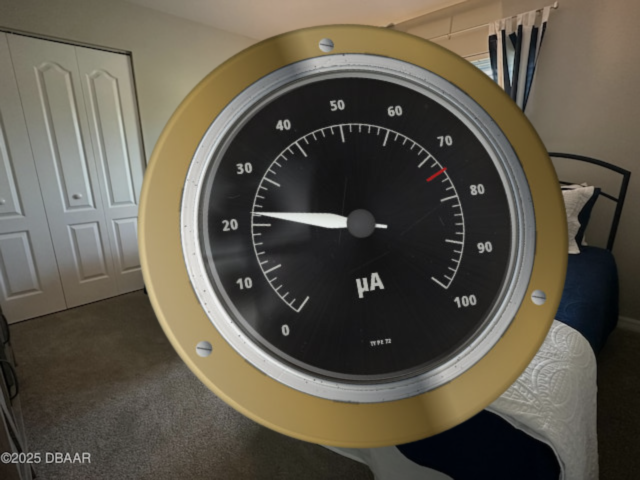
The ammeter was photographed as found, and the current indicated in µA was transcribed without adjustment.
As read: 22 µA
